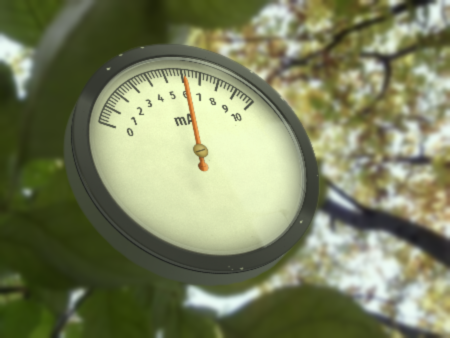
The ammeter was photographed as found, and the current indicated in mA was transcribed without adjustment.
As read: 6 mA
